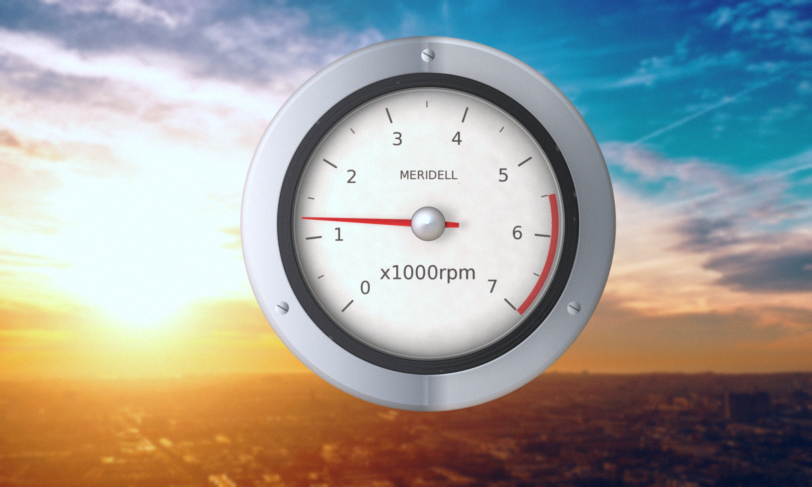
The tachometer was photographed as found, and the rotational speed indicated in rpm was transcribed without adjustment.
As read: 1250 rpm
